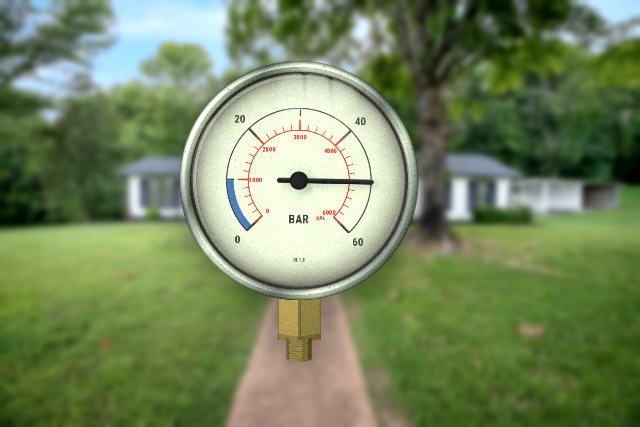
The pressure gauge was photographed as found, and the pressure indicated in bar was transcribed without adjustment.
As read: 50 bar
